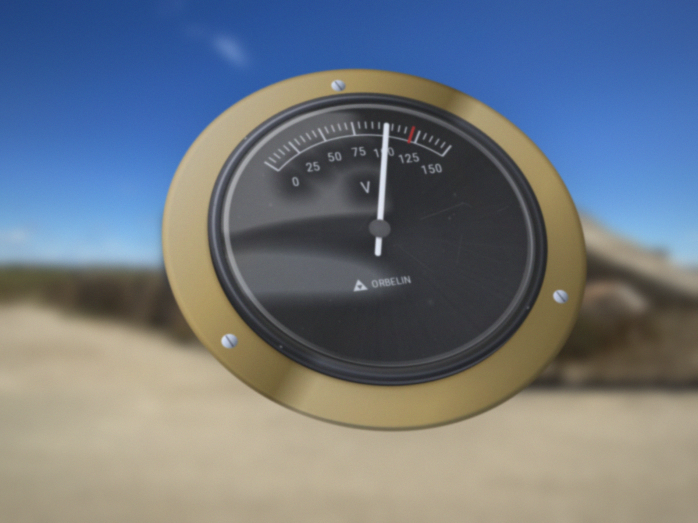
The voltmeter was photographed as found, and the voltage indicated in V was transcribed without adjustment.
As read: 100 V
